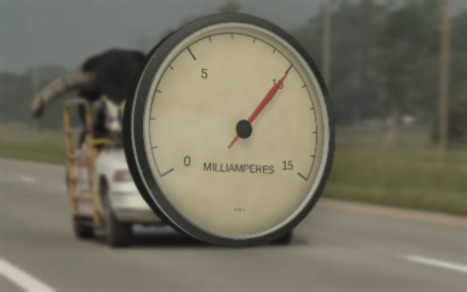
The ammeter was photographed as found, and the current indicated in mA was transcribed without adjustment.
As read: 10 mA
